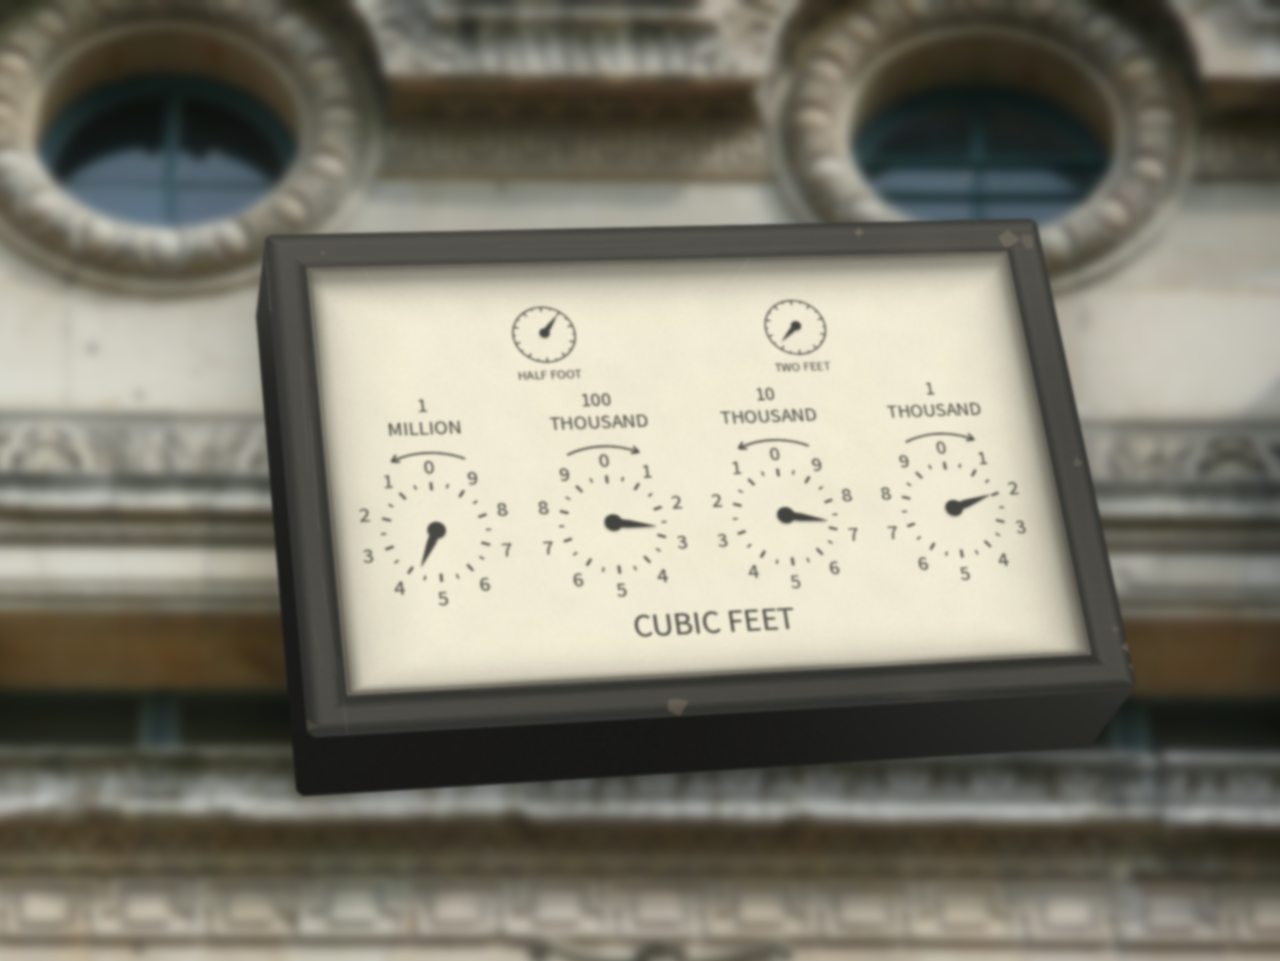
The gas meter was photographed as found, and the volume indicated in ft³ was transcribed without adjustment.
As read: 427200 ft³
